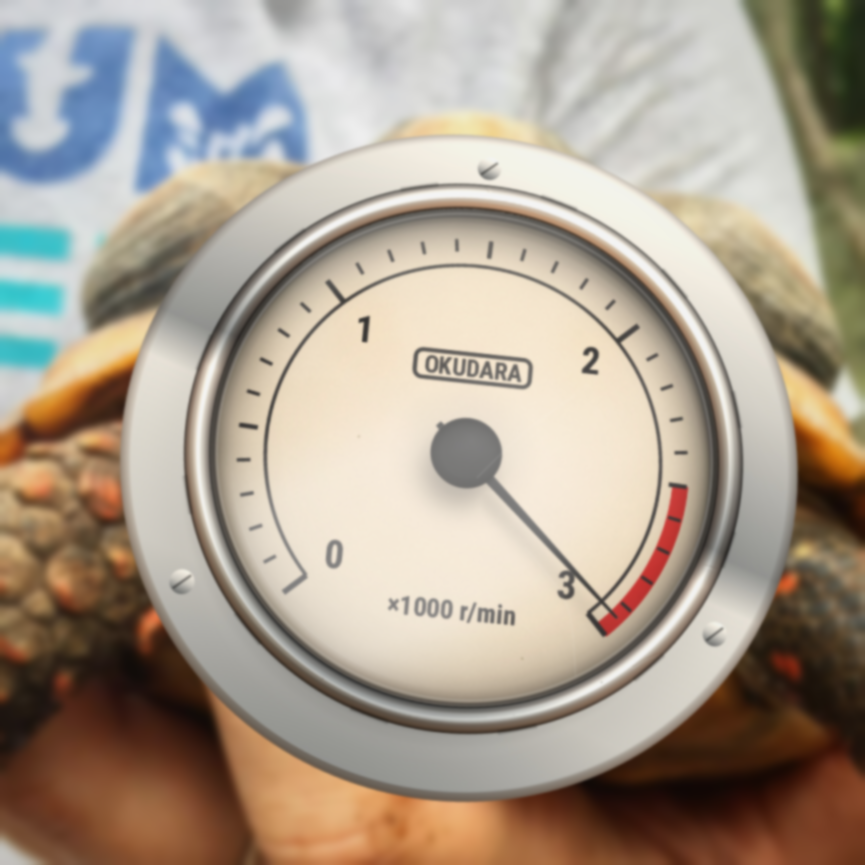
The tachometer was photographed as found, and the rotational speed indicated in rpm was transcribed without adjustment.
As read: 2950 rpm
